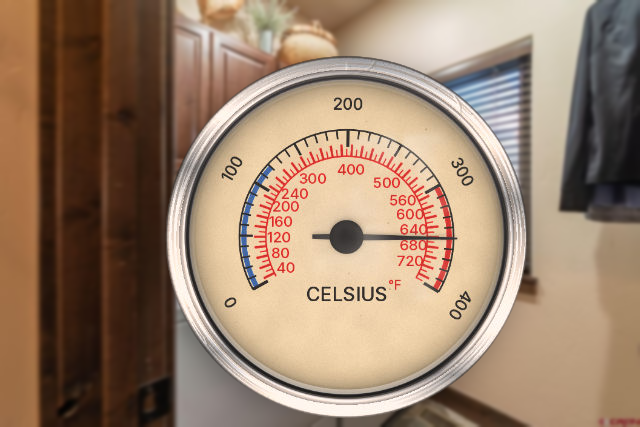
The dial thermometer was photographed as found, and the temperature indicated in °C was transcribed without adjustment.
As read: 350 °C
